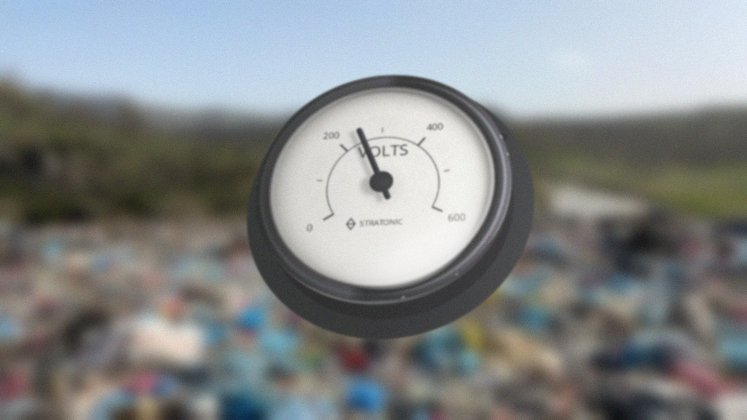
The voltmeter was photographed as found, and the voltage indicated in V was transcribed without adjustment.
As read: 250 V
